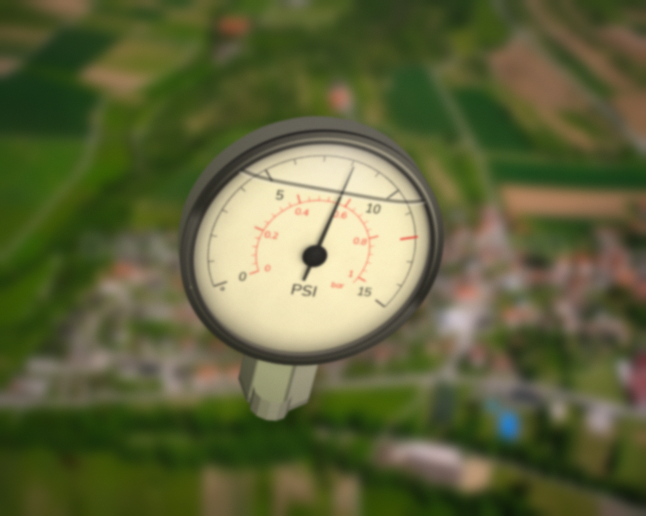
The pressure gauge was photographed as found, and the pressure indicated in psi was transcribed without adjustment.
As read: 8 psi
